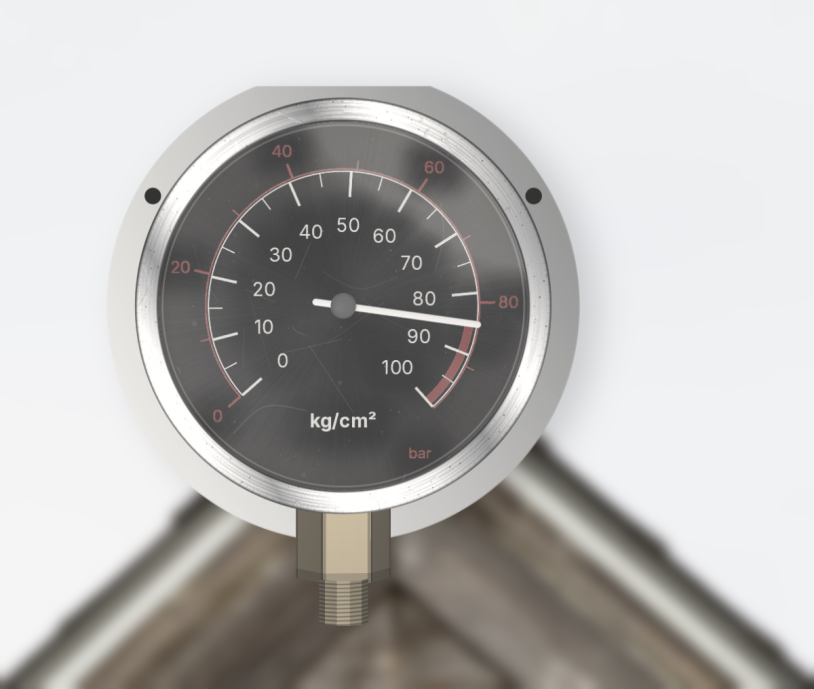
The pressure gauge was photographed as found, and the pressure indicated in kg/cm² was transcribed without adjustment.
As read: 85 kg/cm²
